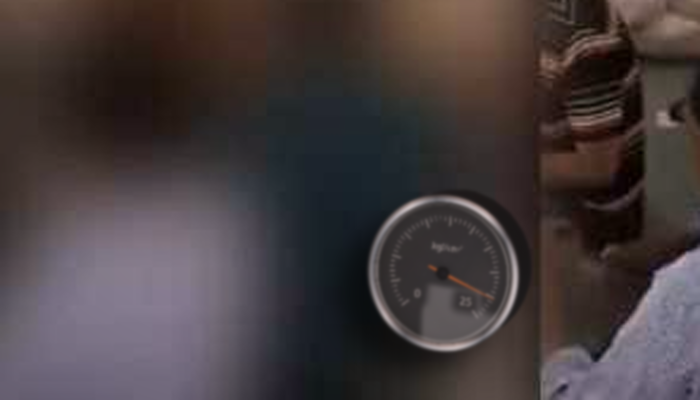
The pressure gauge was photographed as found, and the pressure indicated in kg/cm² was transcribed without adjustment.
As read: 22.5 kg/cm²
